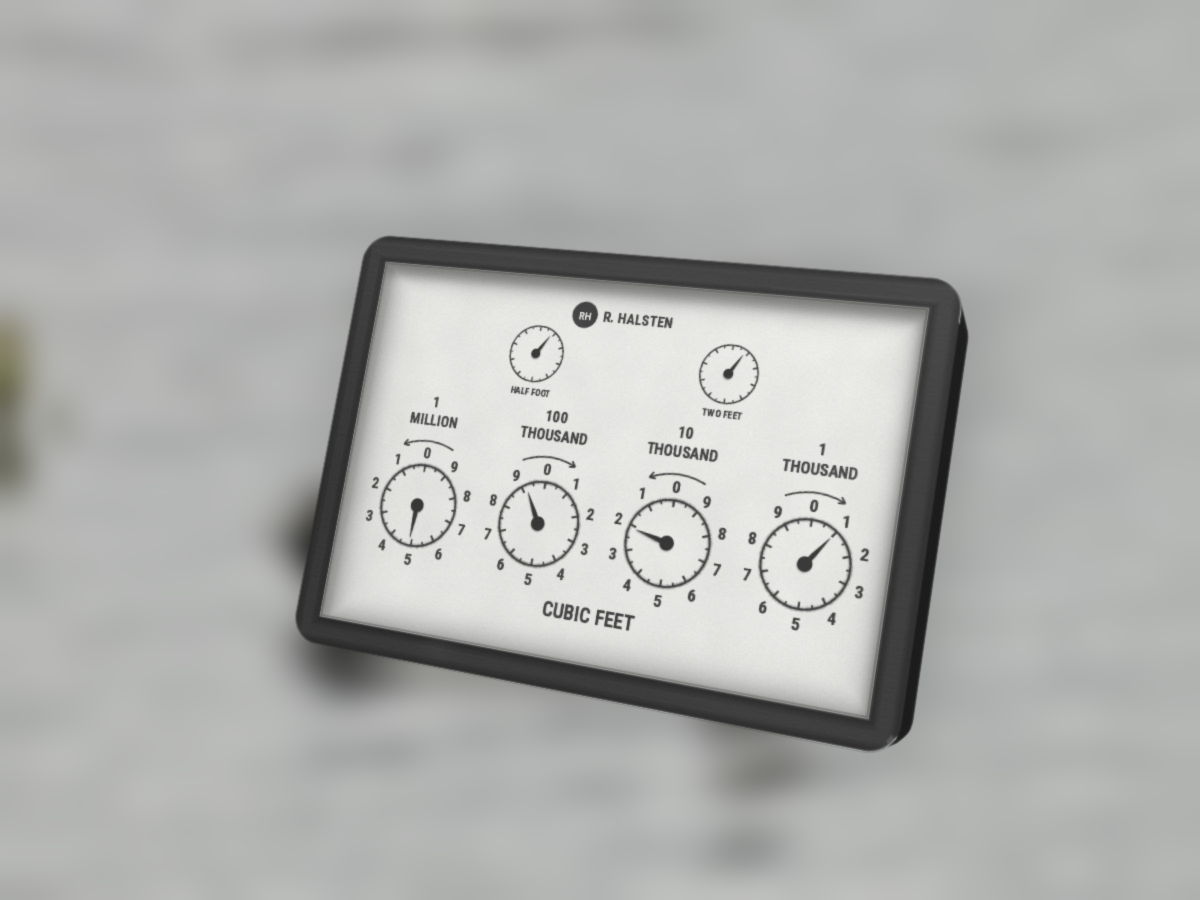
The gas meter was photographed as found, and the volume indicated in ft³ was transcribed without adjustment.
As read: 492100 ft³
